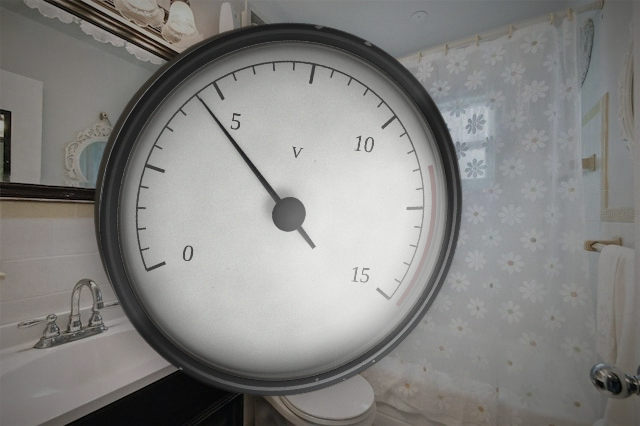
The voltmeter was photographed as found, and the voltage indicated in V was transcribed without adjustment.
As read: 4.5 V
